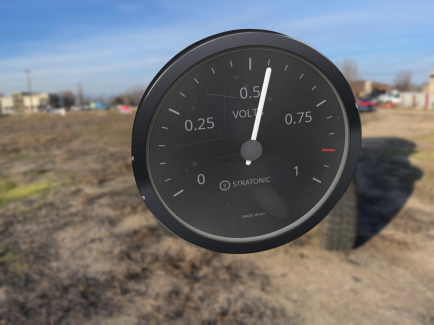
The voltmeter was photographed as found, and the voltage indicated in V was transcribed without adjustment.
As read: 0.55 V
